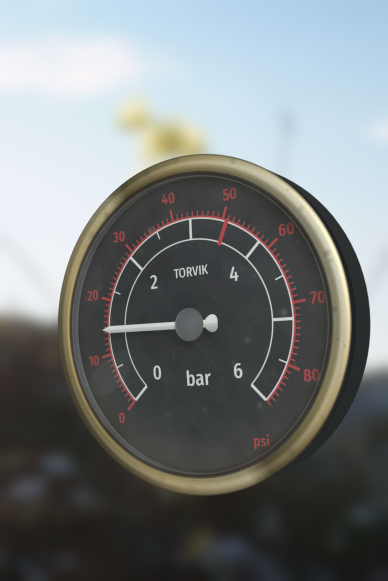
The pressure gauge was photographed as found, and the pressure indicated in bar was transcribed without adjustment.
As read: 1 bar
